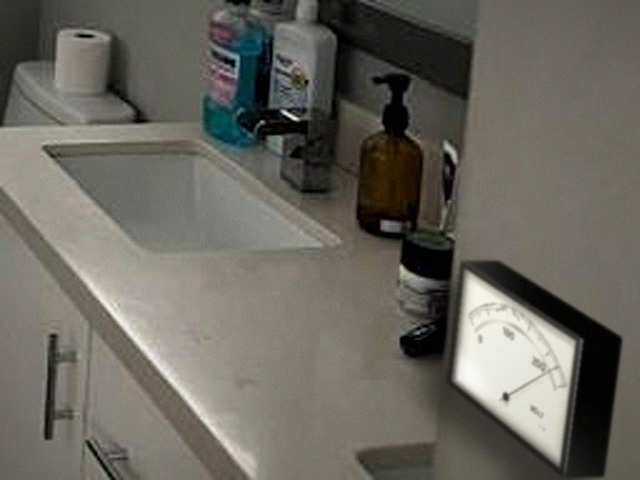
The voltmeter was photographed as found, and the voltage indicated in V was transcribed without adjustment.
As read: 225 V
